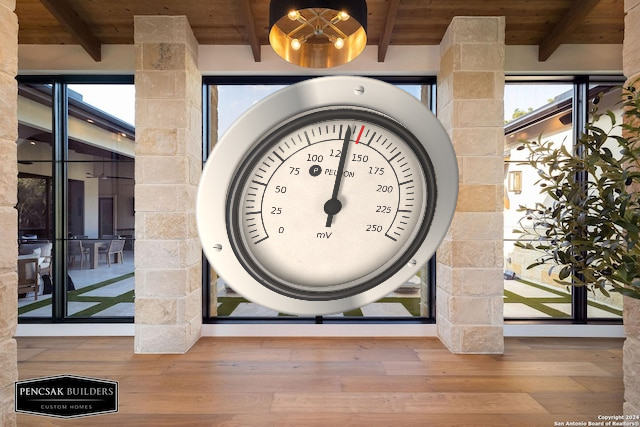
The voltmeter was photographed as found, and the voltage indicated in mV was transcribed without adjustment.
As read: 130 mV
